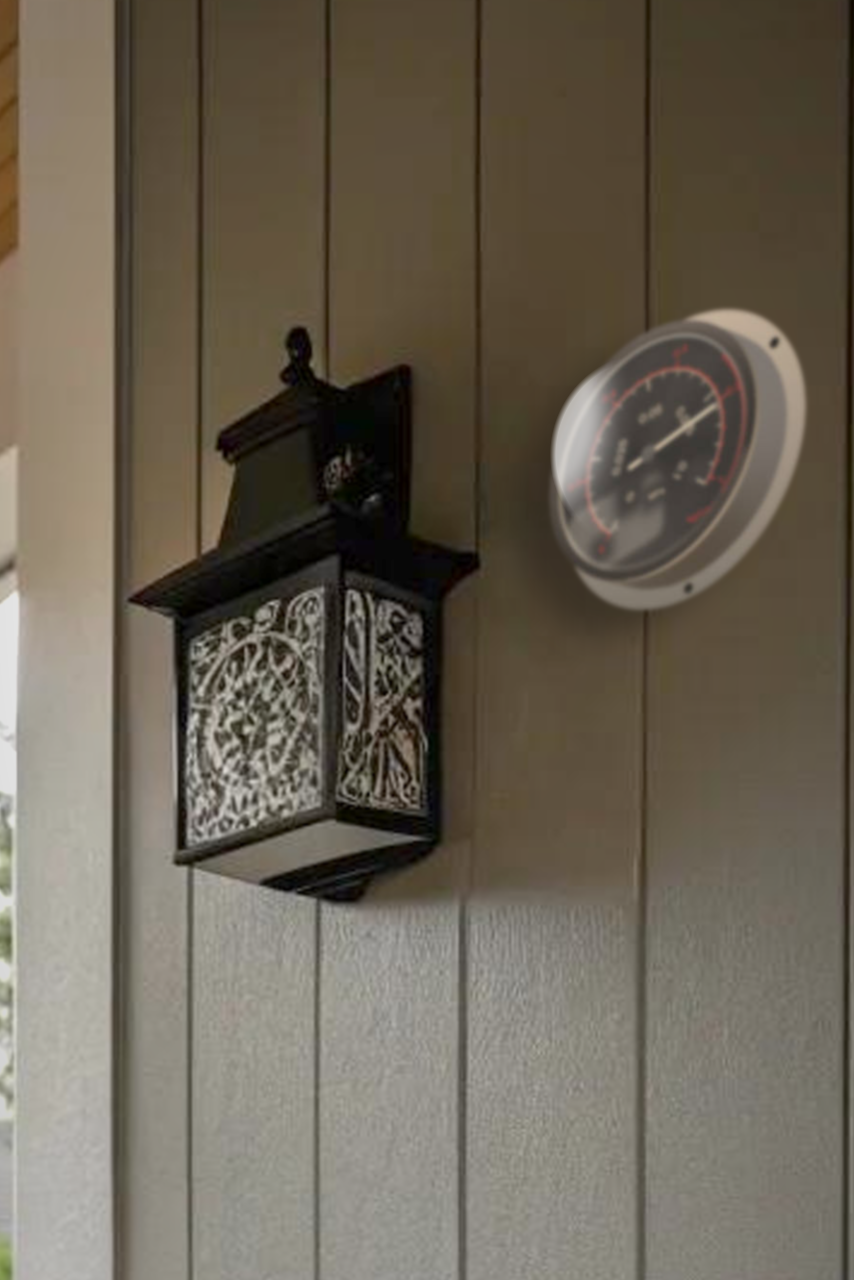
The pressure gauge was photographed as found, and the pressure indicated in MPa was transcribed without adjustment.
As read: 0.08 MPa
